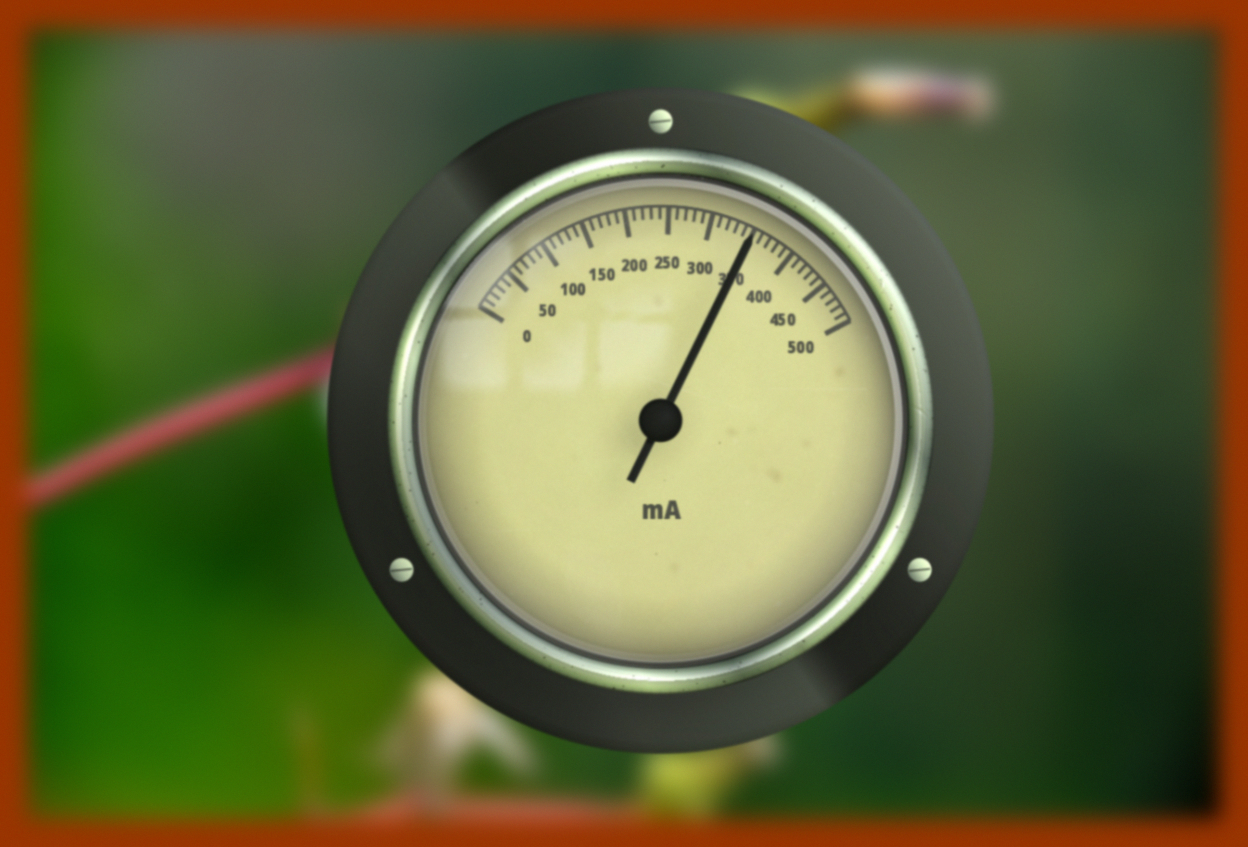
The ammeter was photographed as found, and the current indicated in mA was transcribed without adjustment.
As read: 350 mA
